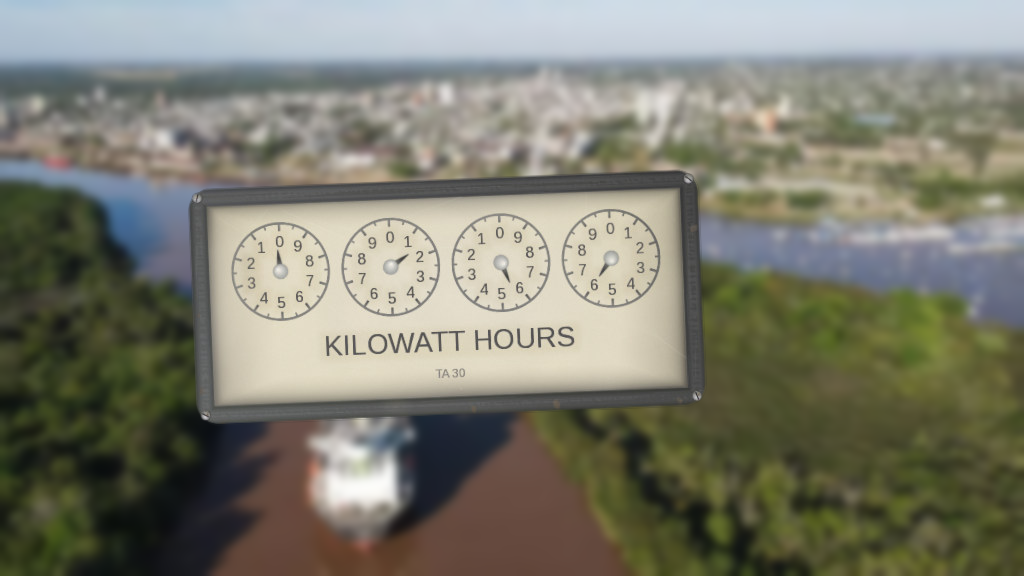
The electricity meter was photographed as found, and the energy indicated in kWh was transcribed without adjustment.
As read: 156 kWh
